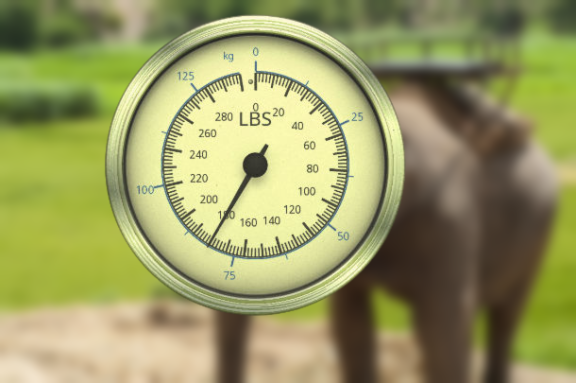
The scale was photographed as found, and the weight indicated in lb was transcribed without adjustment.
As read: 180 lb
